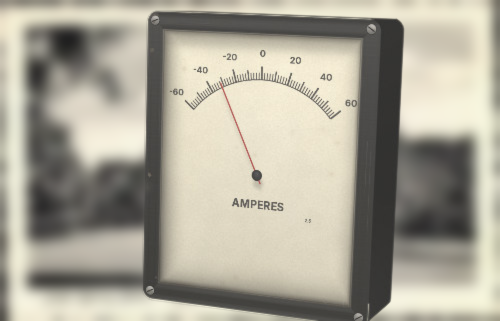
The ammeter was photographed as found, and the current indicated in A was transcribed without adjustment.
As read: -30 A
